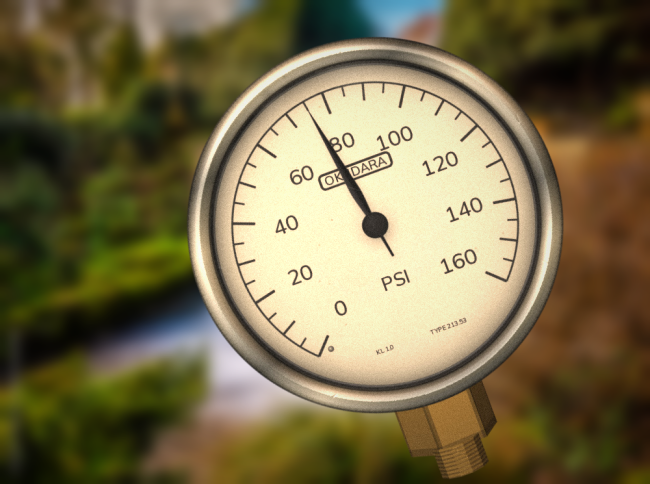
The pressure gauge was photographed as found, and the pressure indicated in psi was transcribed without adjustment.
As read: 75 psi
